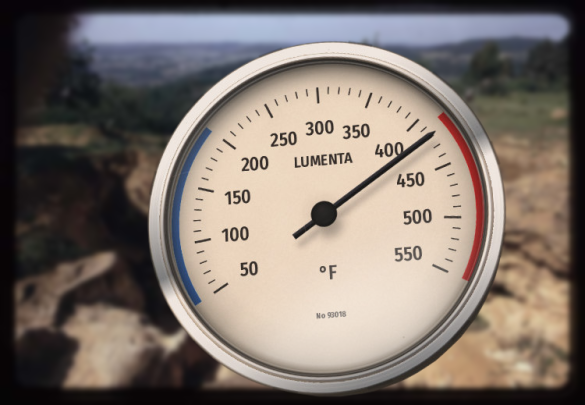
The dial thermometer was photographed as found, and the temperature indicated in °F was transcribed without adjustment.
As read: 420 °F
